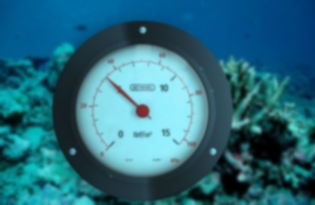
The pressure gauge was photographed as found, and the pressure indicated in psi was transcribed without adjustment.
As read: 5 psi
